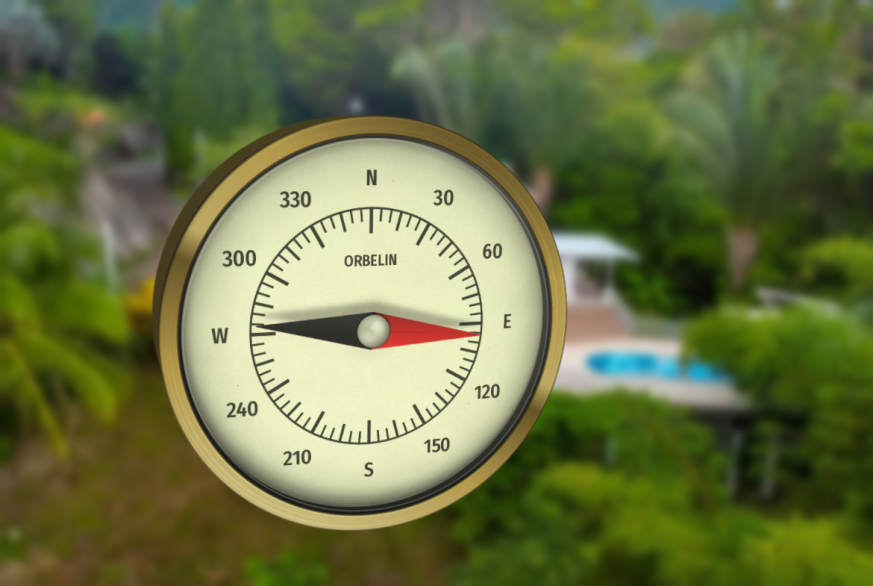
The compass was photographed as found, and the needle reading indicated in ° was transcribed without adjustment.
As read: 95 °
